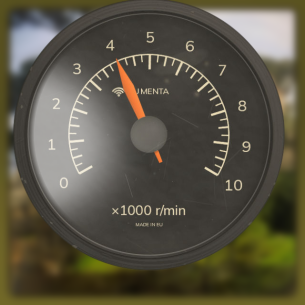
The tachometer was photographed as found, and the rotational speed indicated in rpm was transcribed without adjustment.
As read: 4000 rpm
